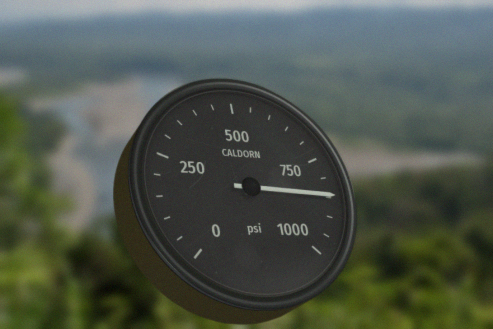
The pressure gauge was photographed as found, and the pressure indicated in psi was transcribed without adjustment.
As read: 850 psi
